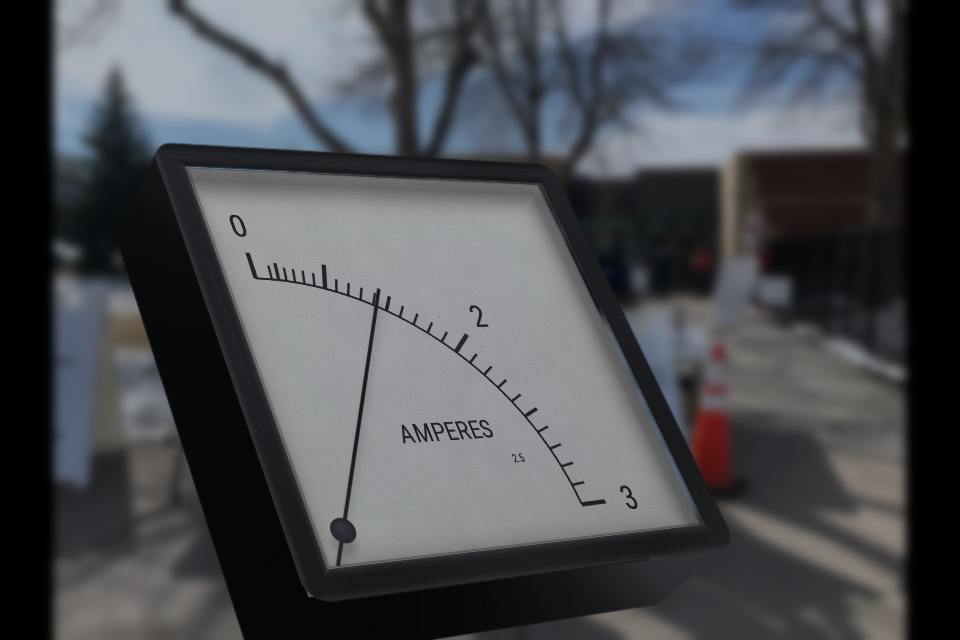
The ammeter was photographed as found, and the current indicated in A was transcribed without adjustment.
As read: 1.4 A
